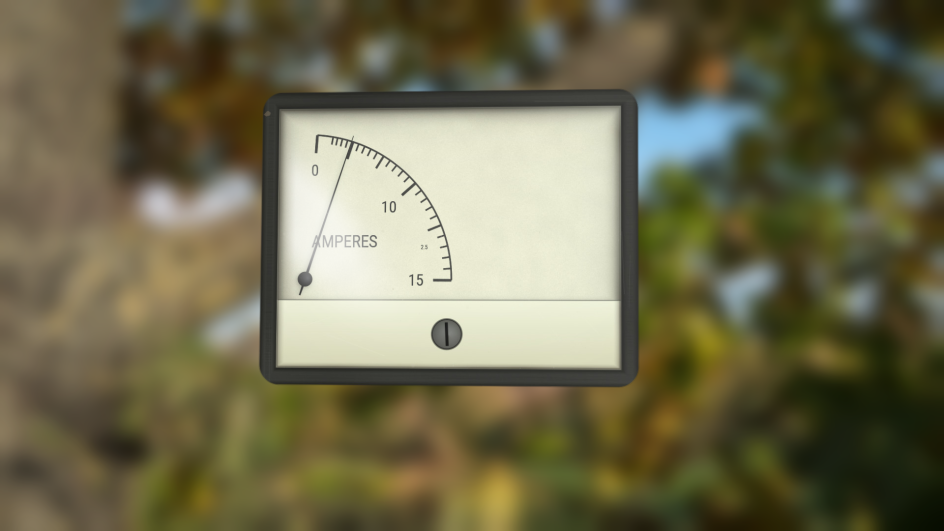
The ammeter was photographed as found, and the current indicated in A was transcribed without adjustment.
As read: 5 A
